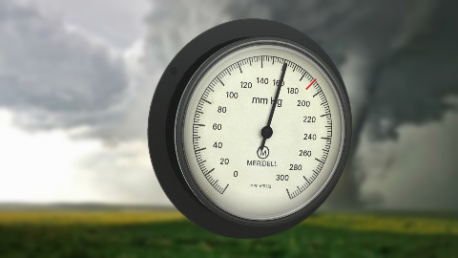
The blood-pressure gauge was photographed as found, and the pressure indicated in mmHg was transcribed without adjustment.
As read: 160 mmHg
